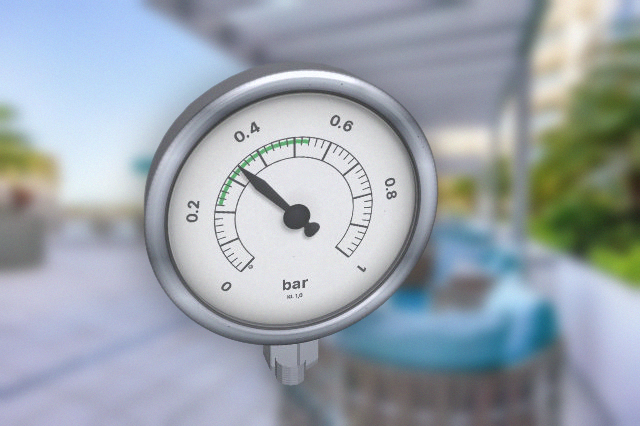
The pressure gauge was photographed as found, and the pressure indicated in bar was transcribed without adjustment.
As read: 0.34 bar
